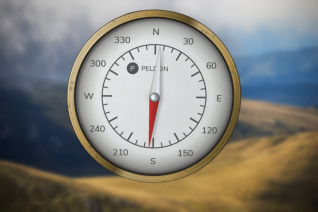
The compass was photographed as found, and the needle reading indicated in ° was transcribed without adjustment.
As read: 185 °
